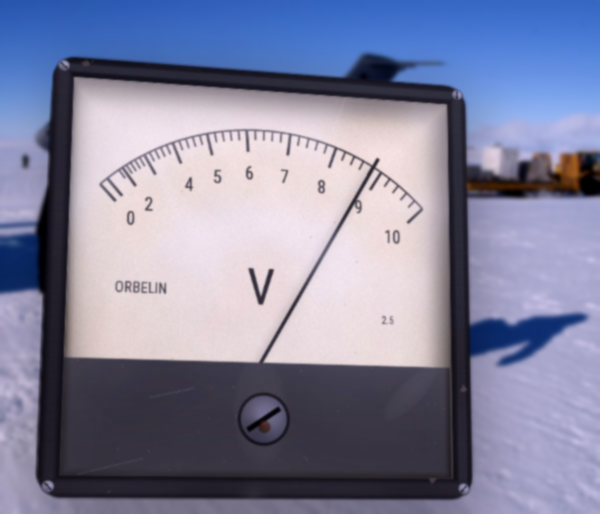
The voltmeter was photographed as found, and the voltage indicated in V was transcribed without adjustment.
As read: 8.8 V
